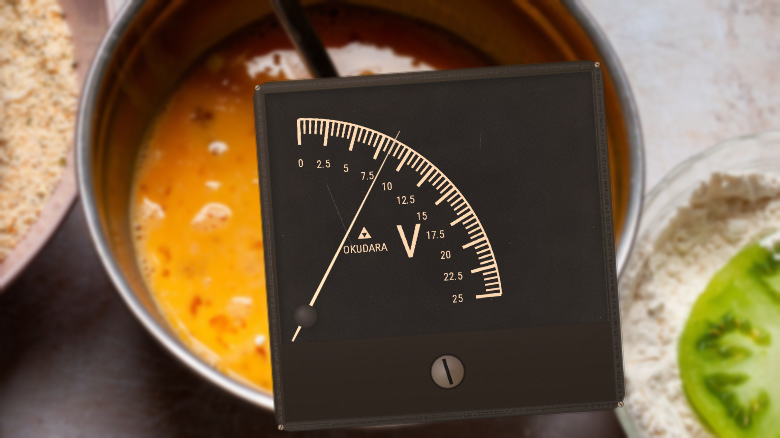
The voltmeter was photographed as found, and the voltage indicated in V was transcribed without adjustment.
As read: 8.5 V
